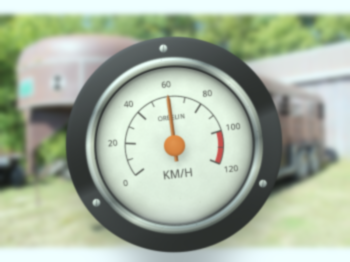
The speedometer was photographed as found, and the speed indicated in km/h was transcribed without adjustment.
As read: 60 km/h
